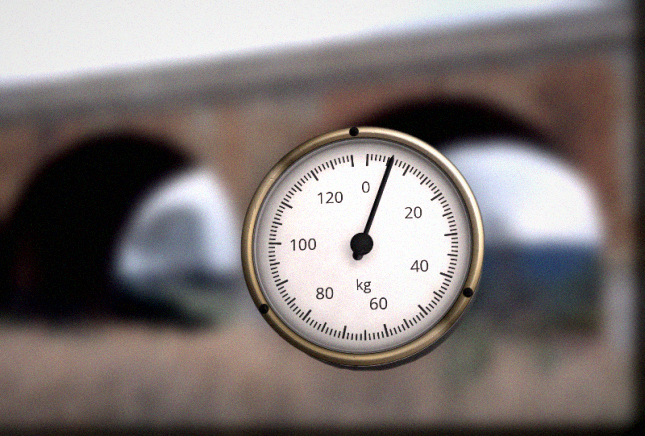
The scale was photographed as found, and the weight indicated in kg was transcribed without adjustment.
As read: 6 kg
